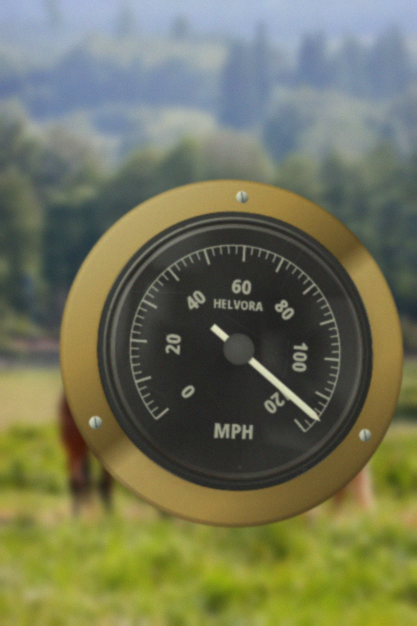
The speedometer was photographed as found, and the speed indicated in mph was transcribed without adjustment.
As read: 116 mph
